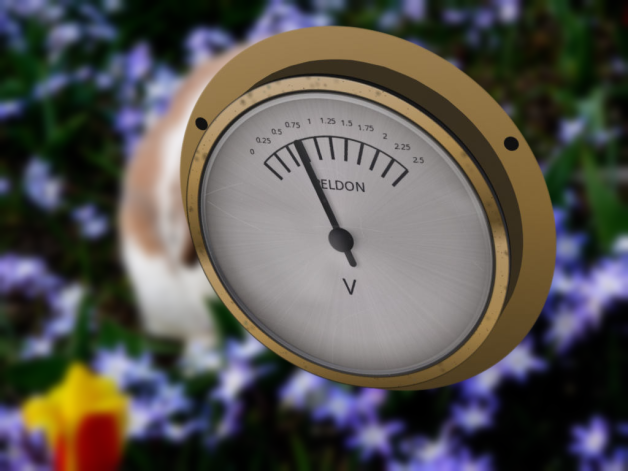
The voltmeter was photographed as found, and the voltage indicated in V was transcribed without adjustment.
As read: 0.75 V
